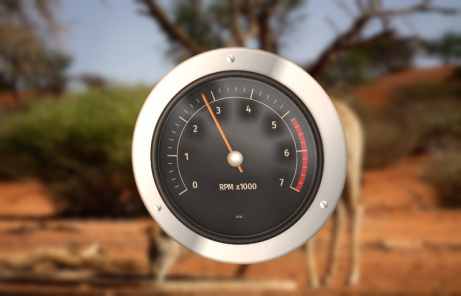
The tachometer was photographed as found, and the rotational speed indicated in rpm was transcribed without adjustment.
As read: 2800 rpm
